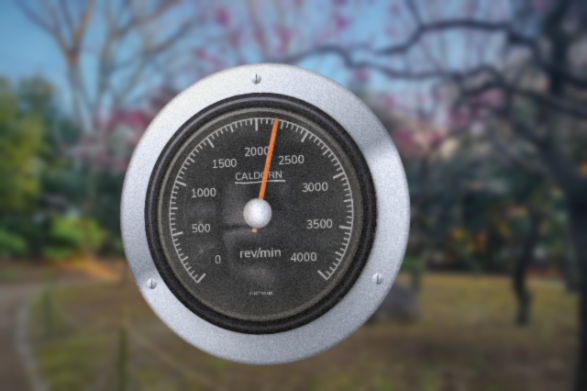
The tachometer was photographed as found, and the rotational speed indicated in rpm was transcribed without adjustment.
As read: 2200 rpm
